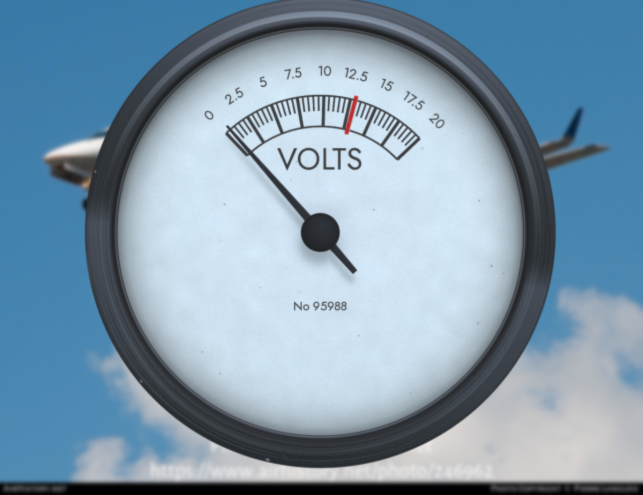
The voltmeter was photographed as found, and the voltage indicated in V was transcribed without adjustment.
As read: 0.5 V
